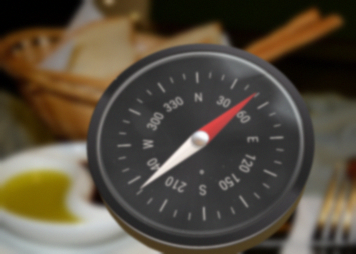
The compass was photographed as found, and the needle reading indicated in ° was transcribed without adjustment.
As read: 50 °
